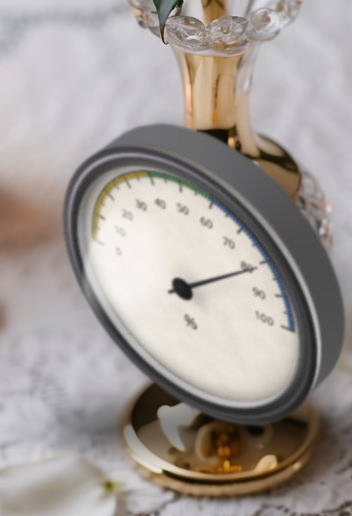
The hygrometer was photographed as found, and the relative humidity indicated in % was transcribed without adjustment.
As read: 80 %
